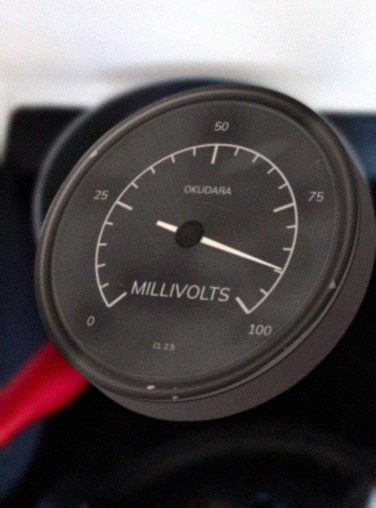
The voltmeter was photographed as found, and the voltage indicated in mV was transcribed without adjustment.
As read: 90 mV
